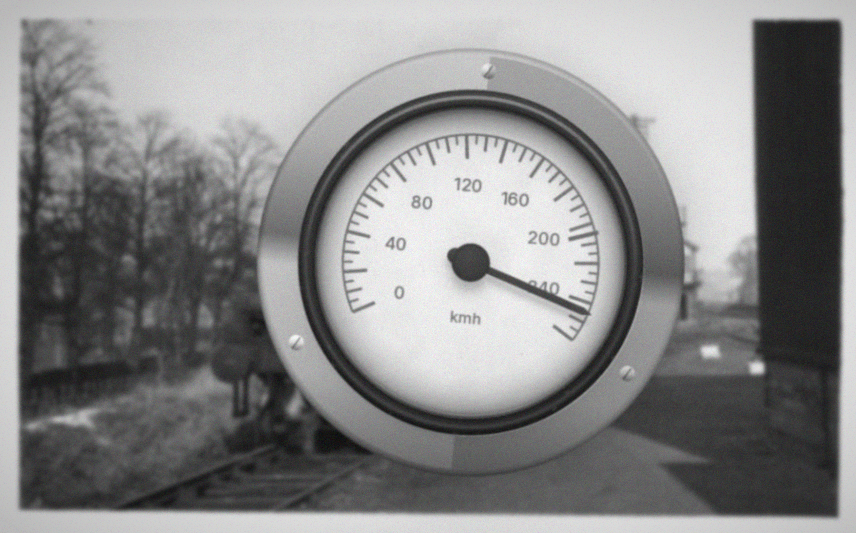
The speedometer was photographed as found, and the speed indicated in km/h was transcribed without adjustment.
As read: 245 km/h
